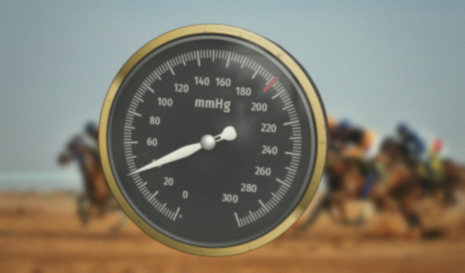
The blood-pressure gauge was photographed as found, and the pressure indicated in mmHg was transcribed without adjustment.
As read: 40 mmHg
